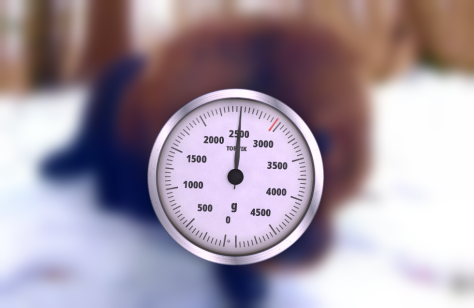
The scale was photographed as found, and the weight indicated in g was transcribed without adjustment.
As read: 2500 g
